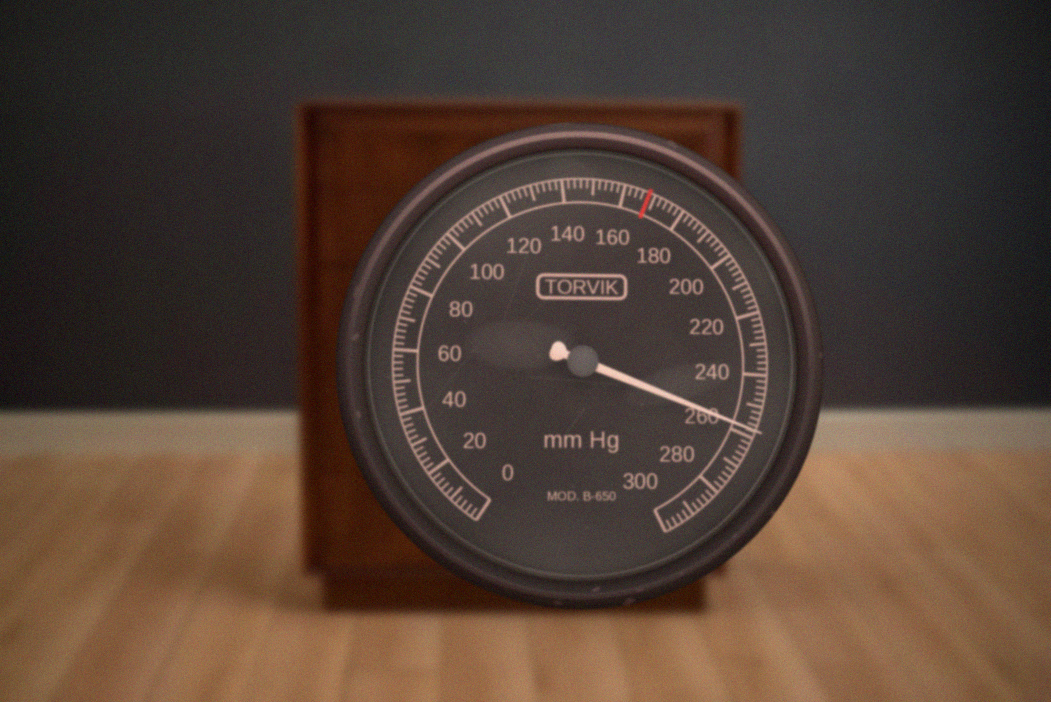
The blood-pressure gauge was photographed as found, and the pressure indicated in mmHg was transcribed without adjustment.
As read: 258 mmHg
